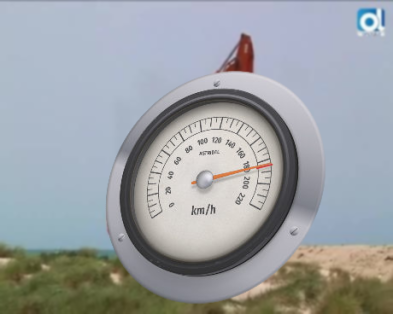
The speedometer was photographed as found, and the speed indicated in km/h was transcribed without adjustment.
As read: 185 km/h
